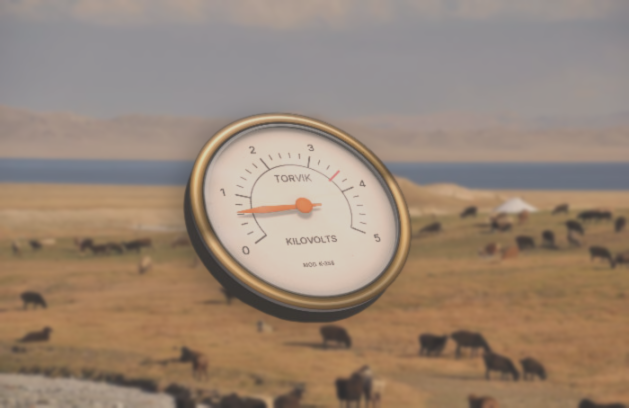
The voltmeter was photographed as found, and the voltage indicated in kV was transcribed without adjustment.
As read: 0.6 kV
